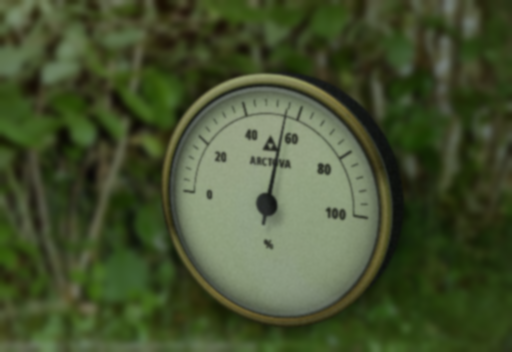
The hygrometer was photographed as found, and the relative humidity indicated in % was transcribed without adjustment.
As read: 56 %
